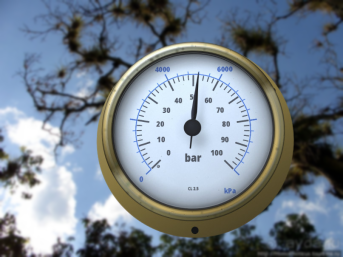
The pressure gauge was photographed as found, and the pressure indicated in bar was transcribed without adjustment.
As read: 52 bar
